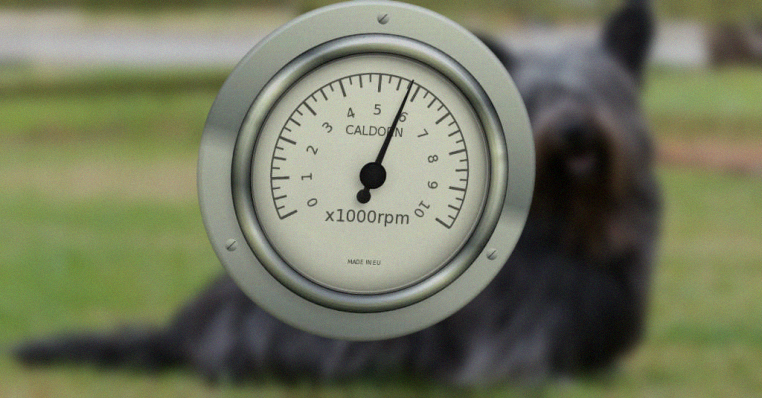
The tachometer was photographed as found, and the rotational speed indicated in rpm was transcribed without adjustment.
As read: 5750 rpm
